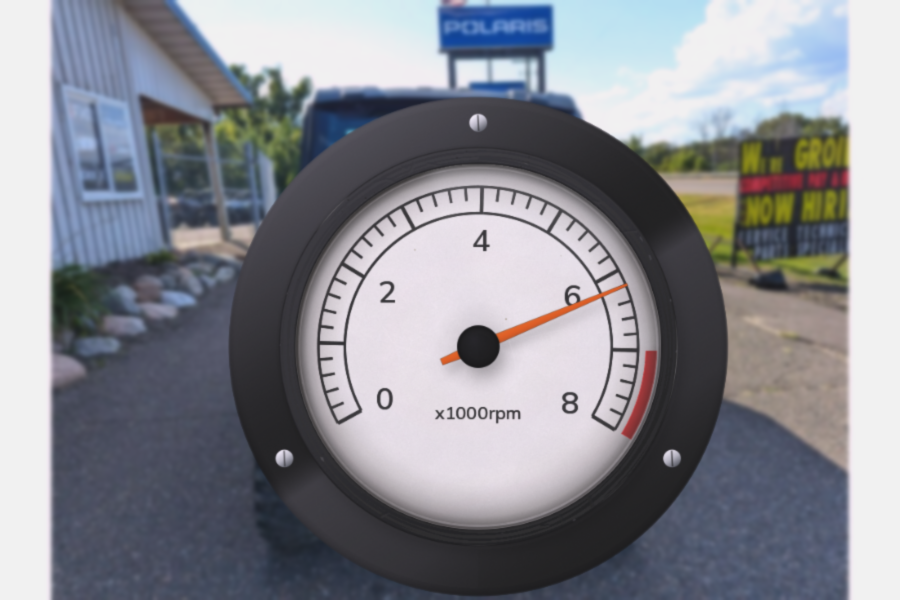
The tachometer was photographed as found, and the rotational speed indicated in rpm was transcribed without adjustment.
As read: 6200 rpm
